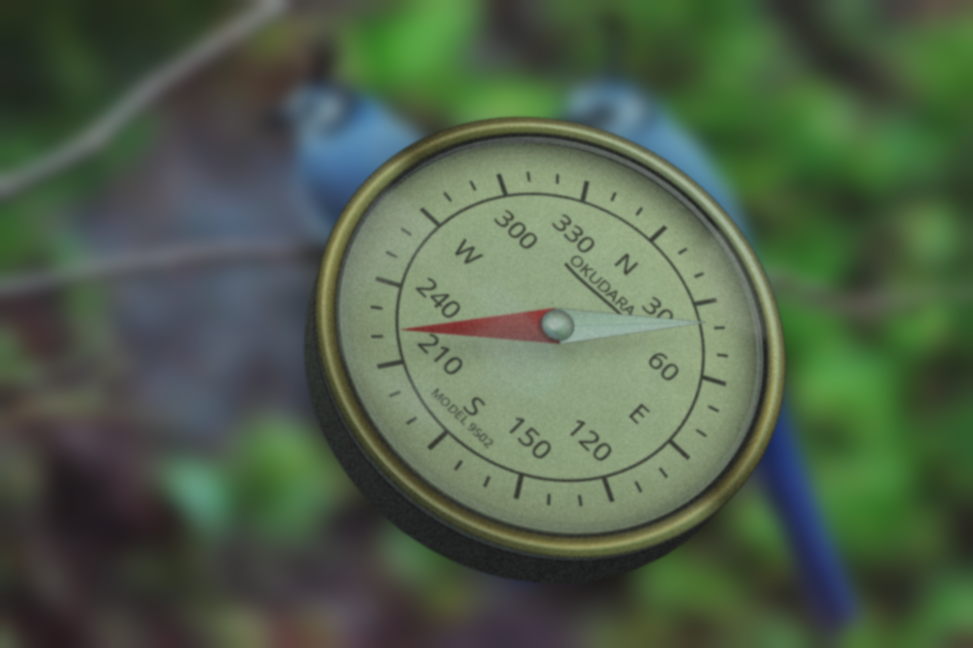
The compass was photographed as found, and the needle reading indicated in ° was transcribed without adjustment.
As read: 220 °
